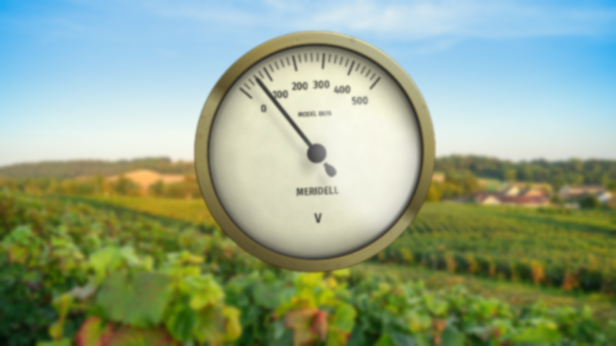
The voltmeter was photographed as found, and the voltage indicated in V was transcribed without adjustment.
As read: 60 V
